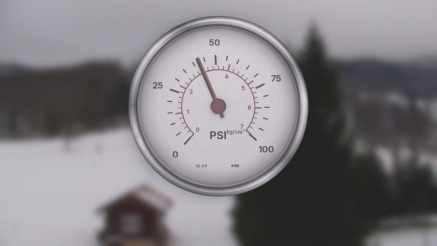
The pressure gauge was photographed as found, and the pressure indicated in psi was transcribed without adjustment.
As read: 42.5 psi
